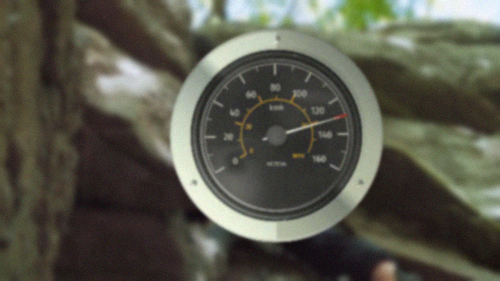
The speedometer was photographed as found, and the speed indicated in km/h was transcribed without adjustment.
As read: 130 km/h
